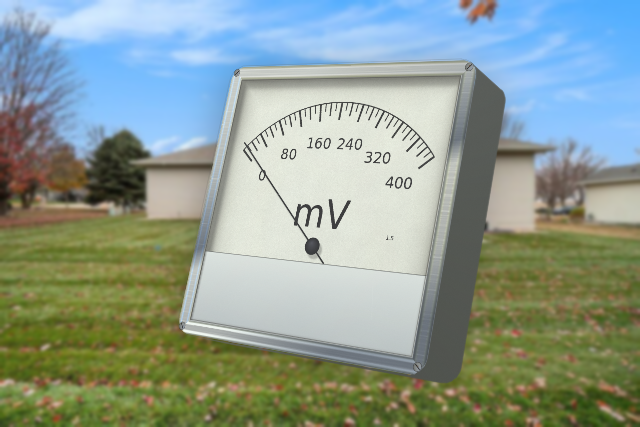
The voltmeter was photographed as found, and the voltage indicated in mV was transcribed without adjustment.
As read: 10 mV
